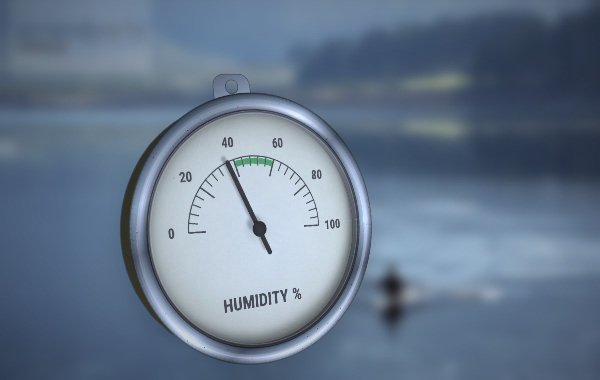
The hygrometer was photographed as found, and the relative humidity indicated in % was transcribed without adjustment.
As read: 36 %
